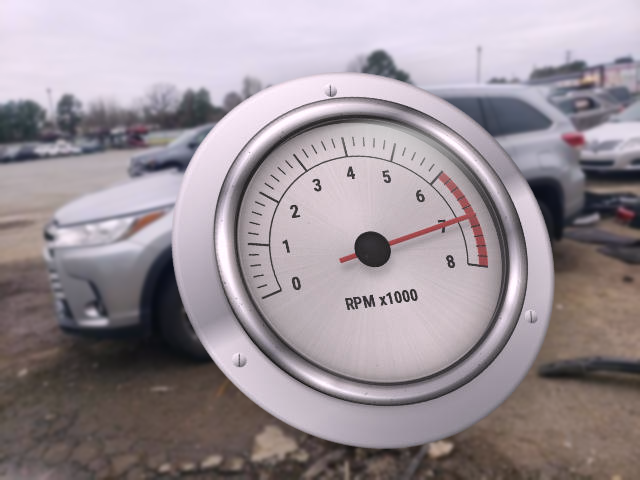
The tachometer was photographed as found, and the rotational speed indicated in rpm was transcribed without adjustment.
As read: 7000 rpm
